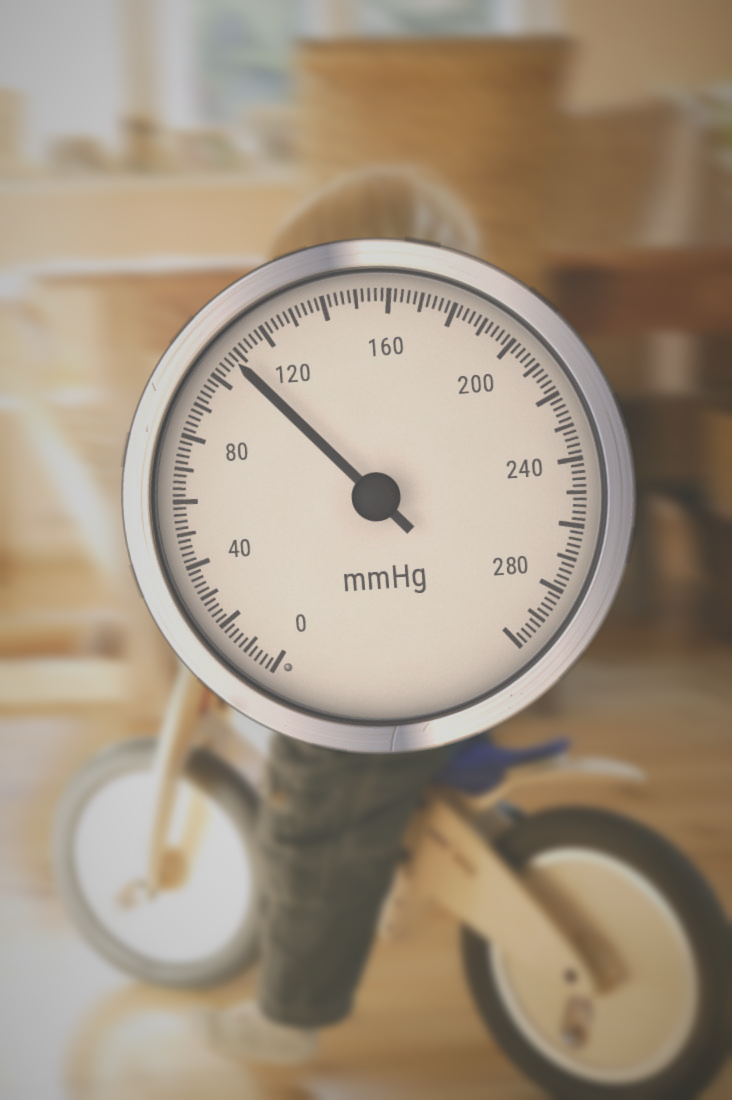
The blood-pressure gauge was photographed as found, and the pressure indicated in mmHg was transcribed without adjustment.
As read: 108 mmHg
